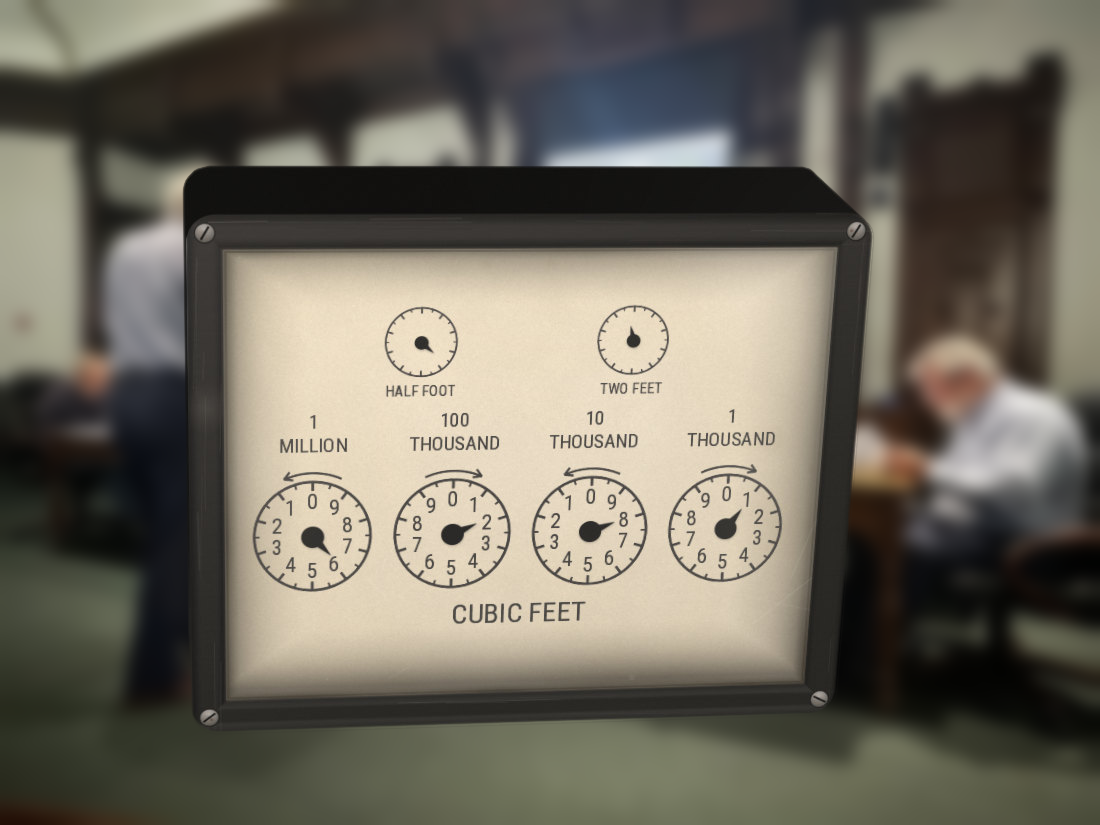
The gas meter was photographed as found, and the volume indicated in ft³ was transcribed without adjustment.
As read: 618100 ft³
